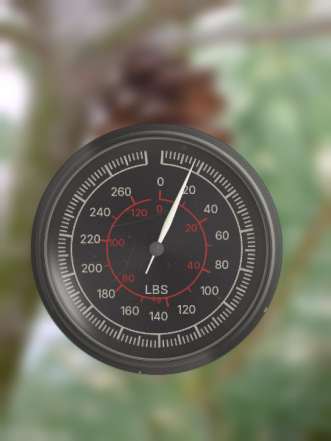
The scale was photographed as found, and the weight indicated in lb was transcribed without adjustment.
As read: 16 lb
